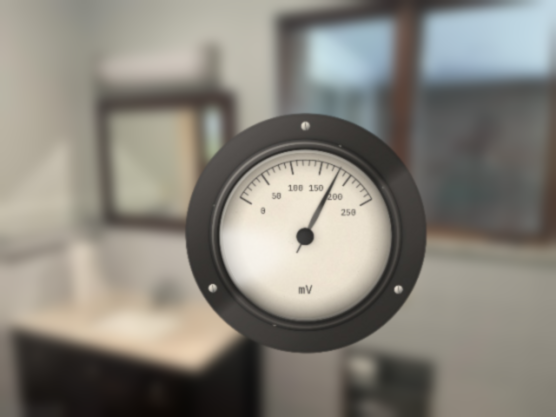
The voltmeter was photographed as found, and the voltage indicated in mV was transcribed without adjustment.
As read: 180 mV
